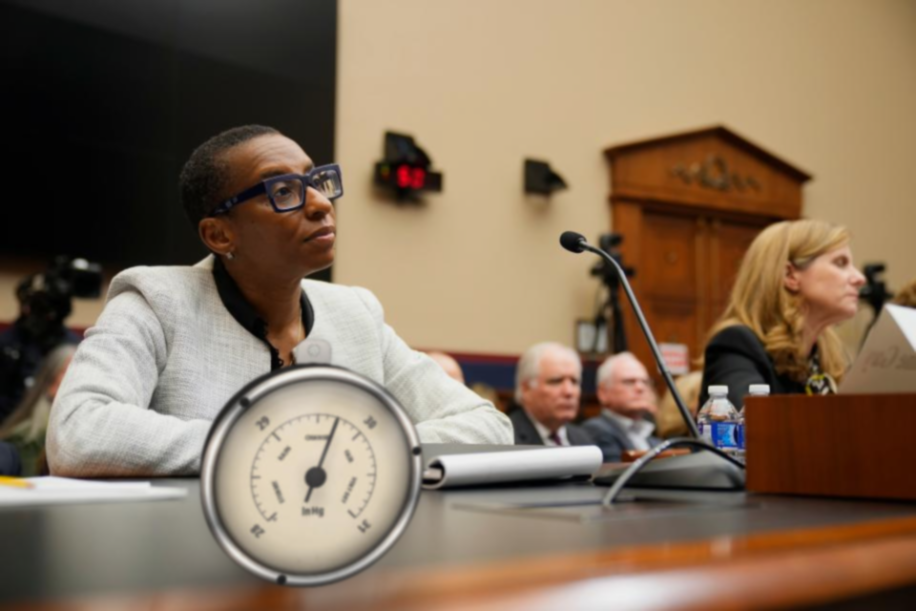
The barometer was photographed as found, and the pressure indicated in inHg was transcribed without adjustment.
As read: 29.7 inHg
